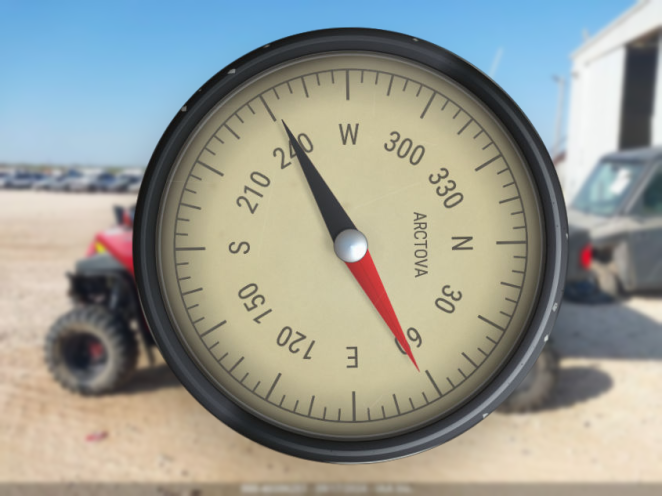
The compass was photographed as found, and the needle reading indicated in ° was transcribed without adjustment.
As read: 62.5 °
